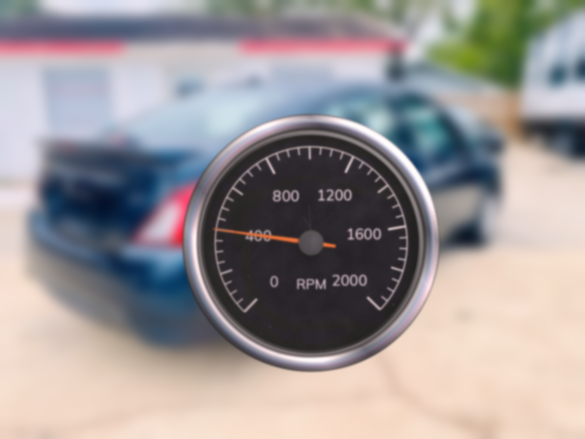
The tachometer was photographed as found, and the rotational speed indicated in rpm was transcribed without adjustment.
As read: 400 rpm
